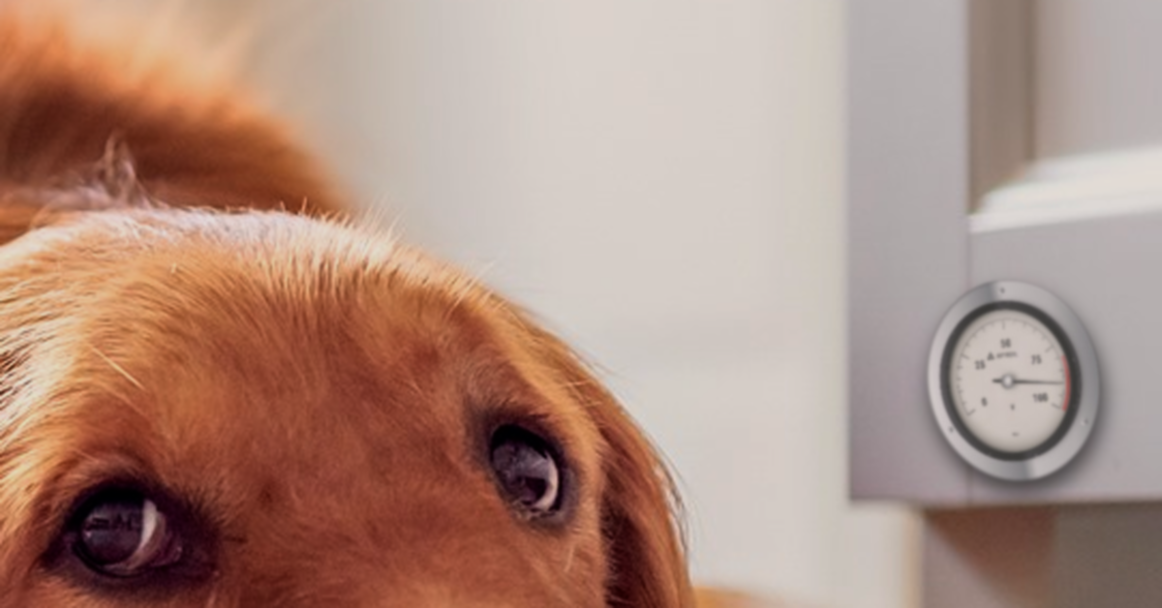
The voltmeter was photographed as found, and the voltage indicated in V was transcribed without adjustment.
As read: 90 V
